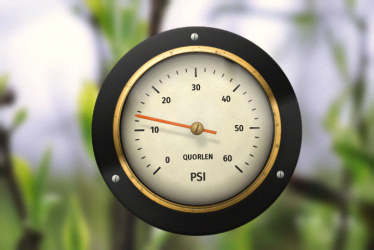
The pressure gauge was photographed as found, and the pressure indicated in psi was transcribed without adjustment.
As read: 13 psi
